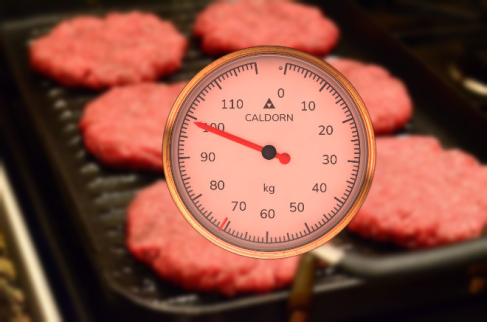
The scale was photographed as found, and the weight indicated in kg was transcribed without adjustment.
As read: 99 kg
